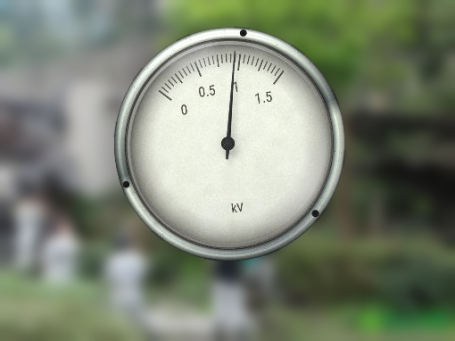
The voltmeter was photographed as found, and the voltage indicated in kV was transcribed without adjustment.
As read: 0.95 kV
